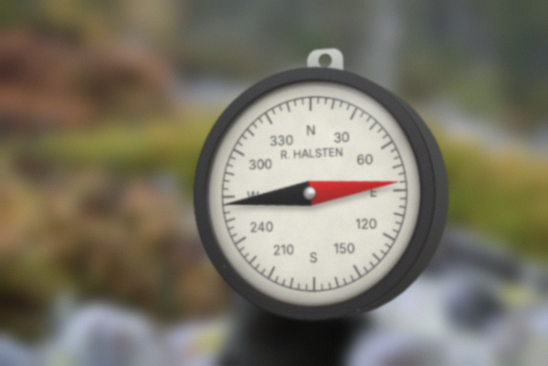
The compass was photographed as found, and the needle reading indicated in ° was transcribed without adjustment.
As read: 85 °
